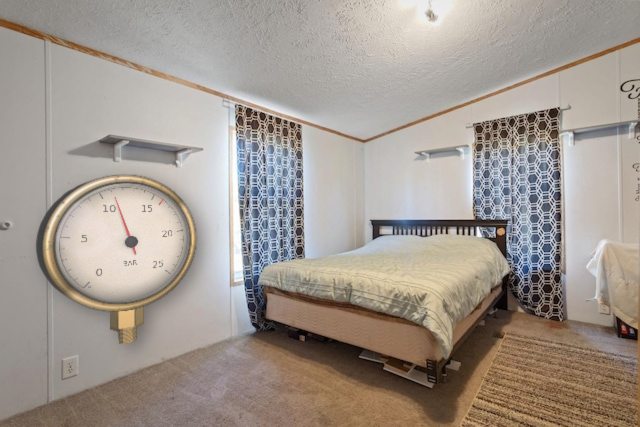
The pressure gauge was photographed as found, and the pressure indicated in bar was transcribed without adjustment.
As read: 11 bar
